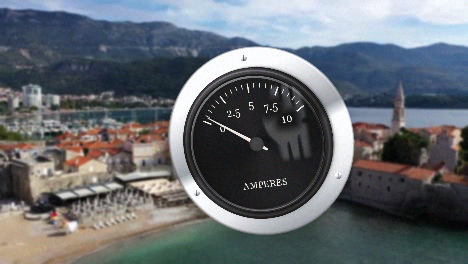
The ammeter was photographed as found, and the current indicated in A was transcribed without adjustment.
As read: 0.5 A
